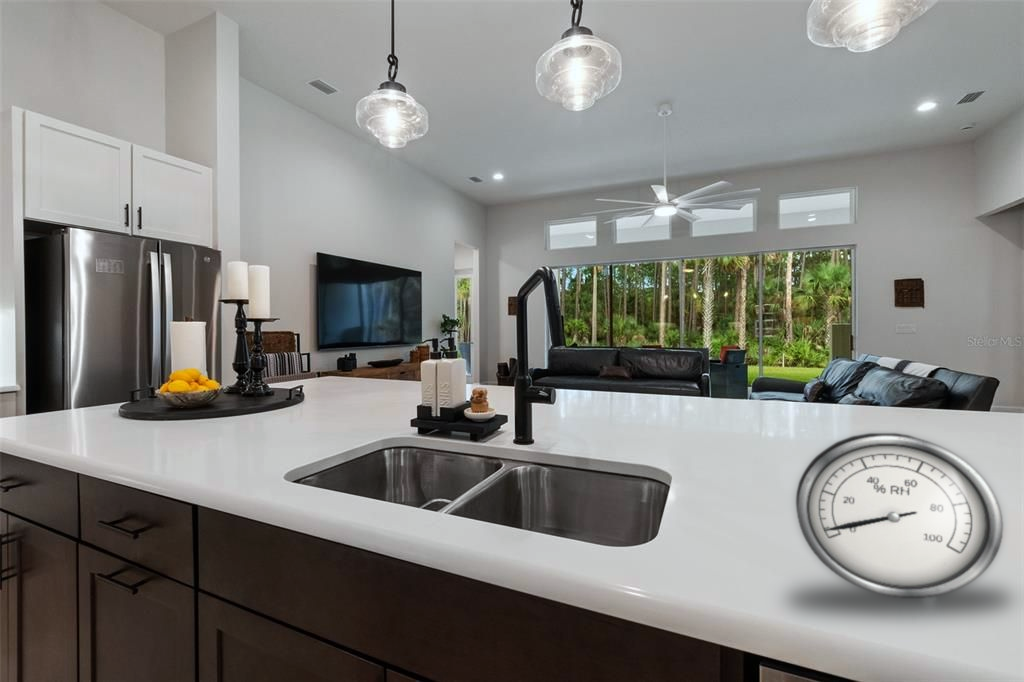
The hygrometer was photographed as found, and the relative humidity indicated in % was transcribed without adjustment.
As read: 4 %
